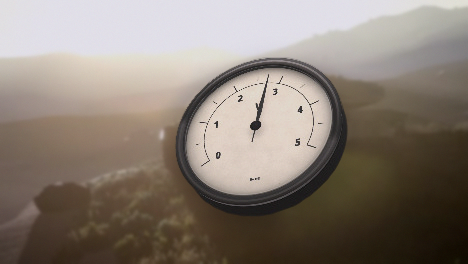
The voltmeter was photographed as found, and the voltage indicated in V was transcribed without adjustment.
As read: 2.75 V
